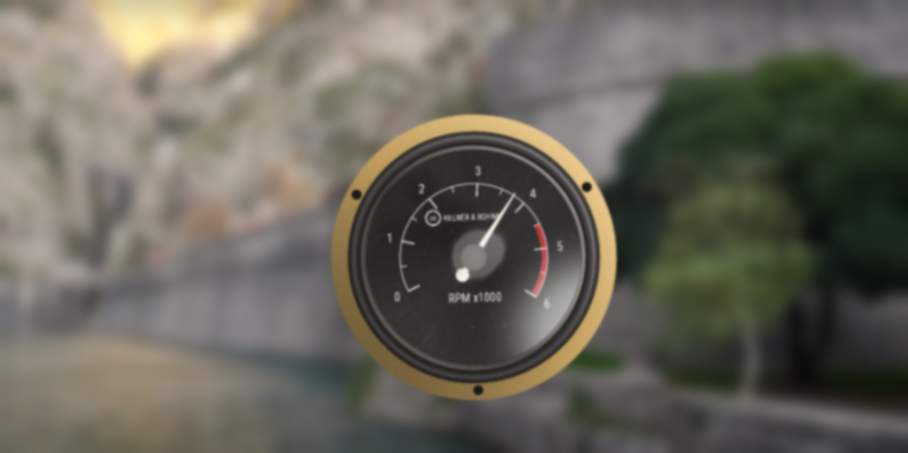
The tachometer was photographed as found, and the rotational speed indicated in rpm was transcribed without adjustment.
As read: 3750 rpm
